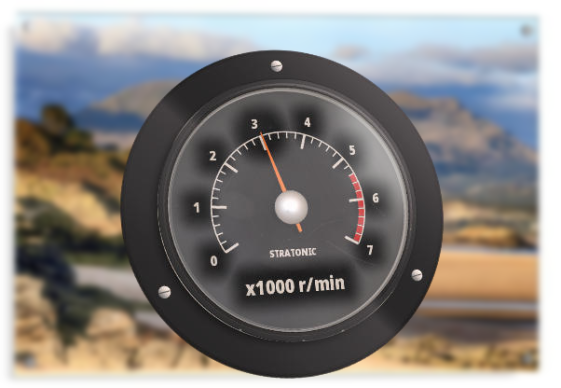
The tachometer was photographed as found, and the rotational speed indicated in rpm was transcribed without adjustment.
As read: 3000 rpm
